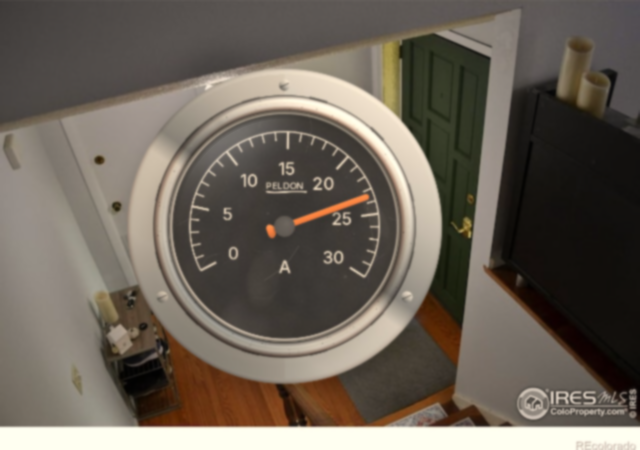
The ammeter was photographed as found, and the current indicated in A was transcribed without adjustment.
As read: 23.5 A
